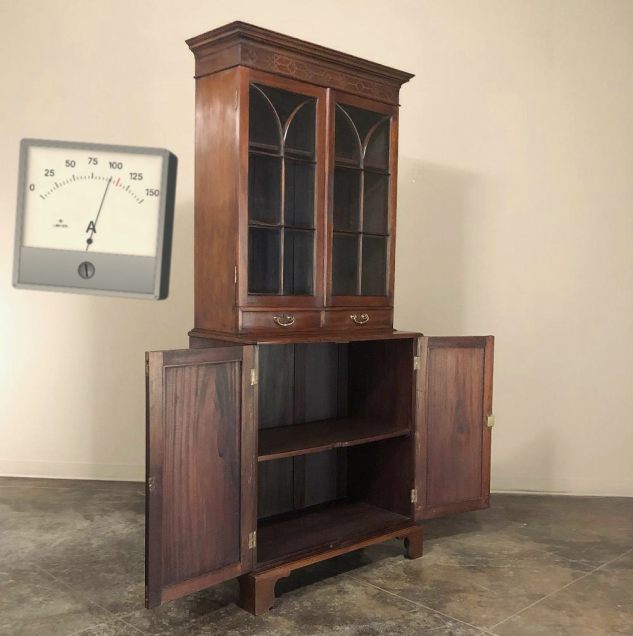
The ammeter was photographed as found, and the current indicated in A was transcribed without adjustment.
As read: 100 A
